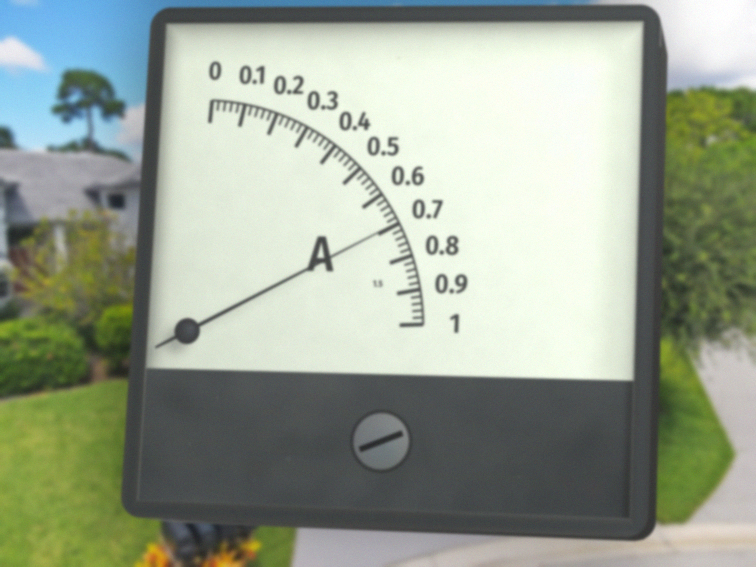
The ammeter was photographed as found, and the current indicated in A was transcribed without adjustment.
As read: 0.7 A
